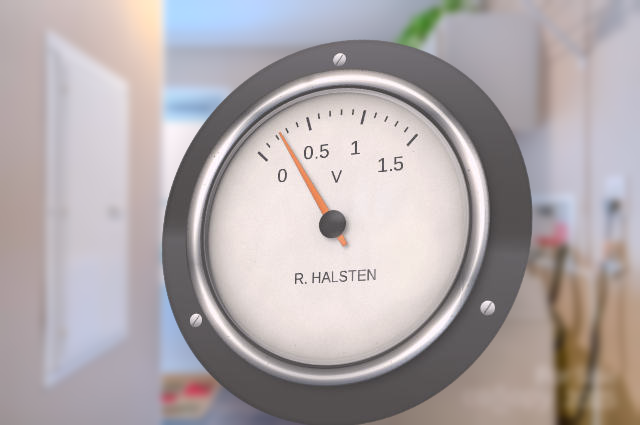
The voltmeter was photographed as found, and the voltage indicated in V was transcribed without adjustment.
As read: 0.25 V
